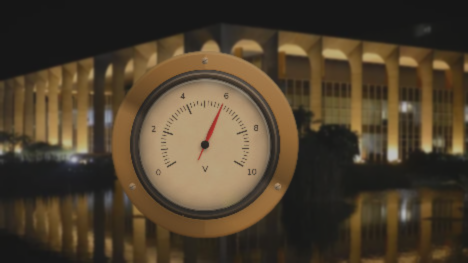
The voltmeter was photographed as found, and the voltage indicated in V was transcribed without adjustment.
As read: 6 V
